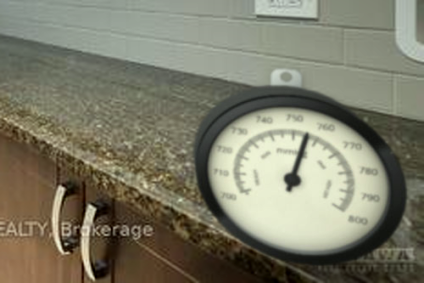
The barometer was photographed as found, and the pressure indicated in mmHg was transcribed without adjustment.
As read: 755 mmHg
